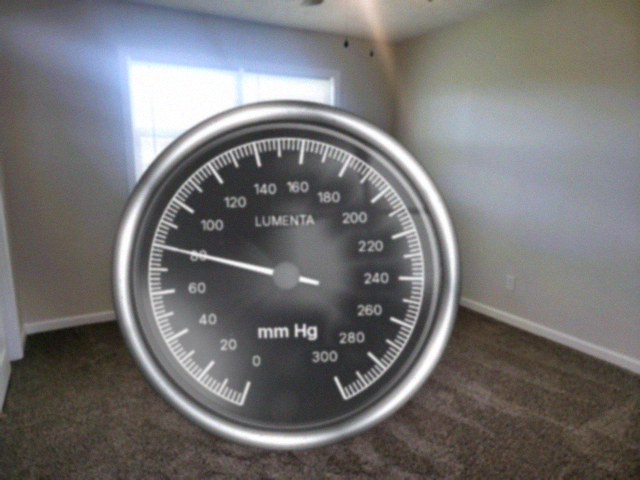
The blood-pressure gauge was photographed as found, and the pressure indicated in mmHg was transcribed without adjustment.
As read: 80 mmHg
